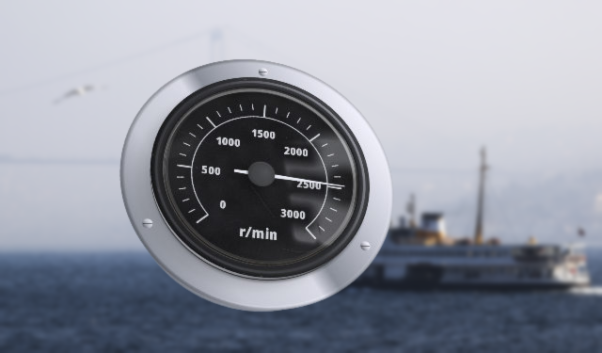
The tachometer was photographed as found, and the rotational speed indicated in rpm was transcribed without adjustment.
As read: 2500 rpm
